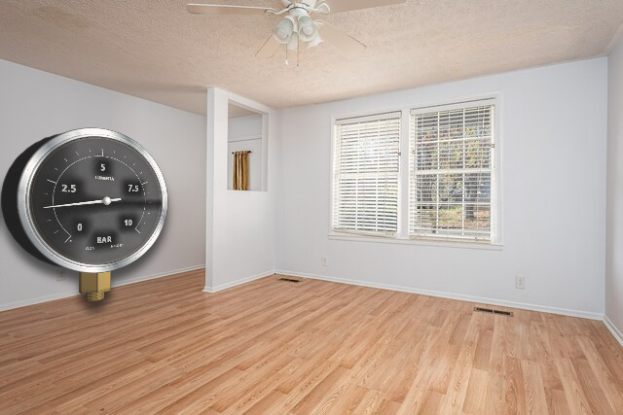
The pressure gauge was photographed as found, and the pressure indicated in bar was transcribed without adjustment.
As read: 1.5 bar
